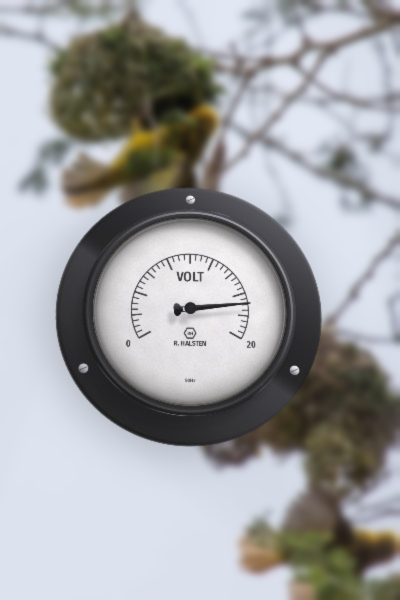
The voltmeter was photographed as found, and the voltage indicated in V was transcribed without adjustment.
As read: 17 V
